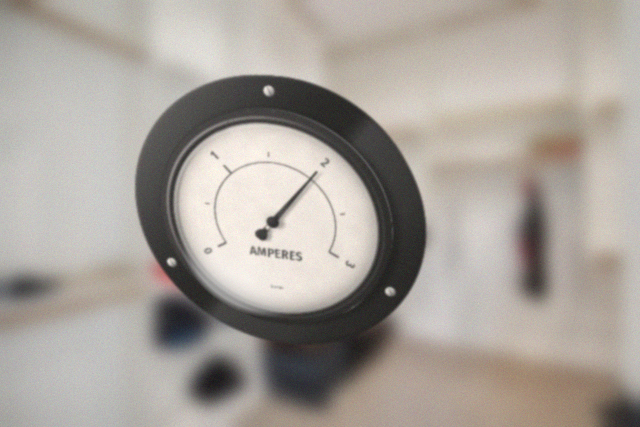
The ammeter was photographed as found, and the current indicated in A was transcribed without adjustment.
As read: 2 A
